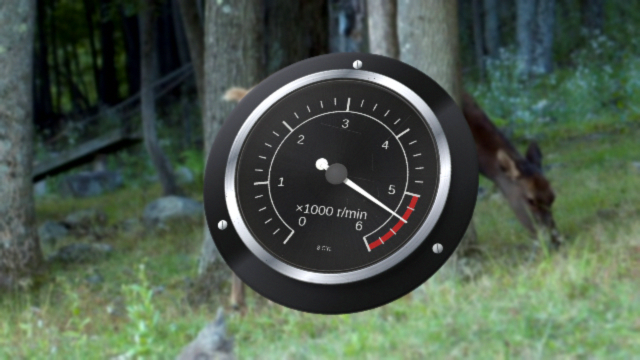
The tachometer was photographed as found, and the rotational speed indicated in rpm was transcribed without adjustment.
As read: 5400 rpm
